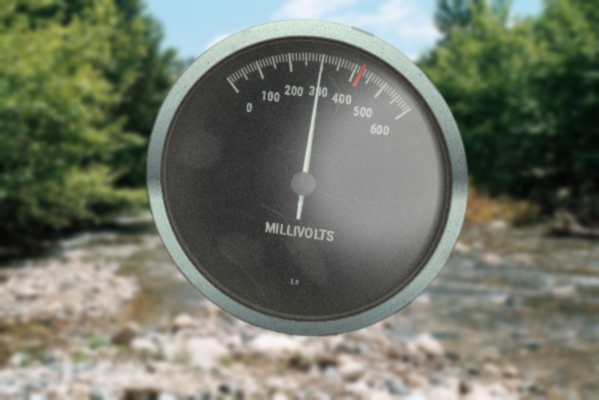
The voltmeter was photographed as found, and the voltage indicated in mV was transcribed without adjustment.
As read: 300 mV
